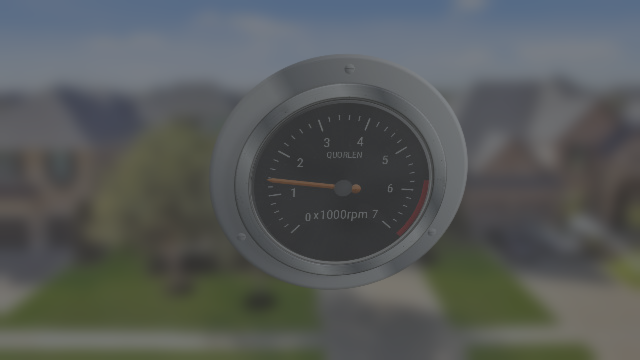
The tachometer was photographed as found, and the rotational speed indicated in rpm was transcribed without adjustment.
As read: 1400 rpm
